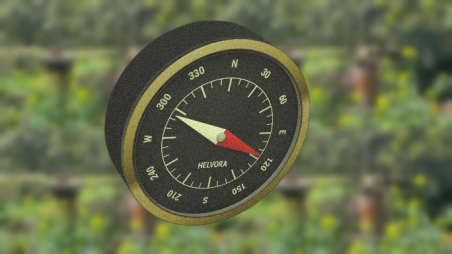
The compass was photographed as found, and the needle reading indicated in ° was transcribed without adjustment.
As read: 115 °
